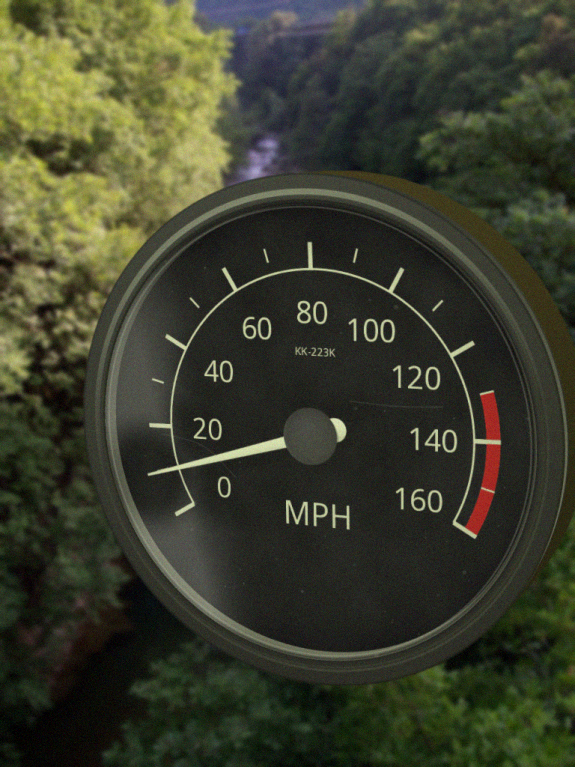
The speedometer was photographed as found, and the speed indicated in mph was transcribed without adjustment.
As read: 10 mph
